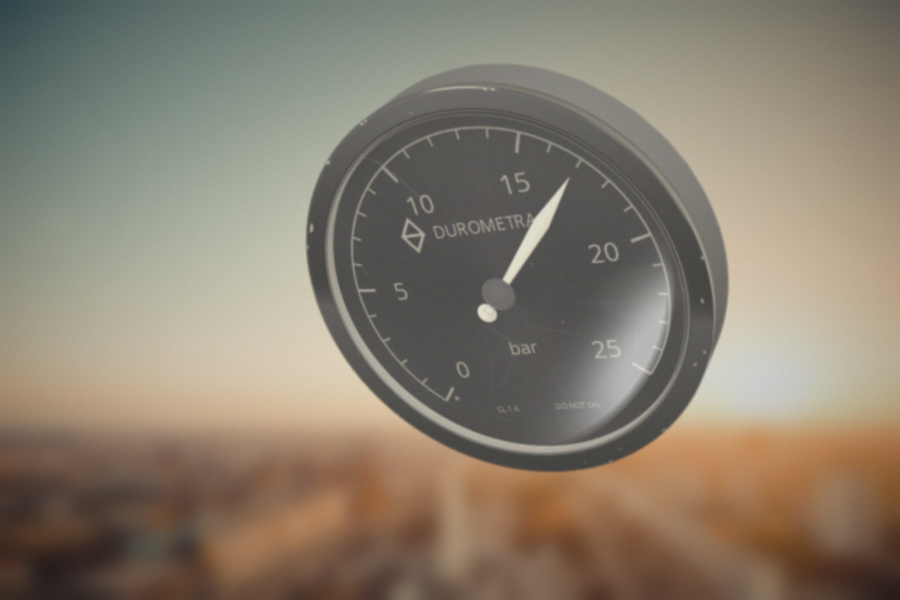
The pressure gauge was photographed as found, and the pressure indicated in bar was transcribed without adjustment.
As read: 17 bar
